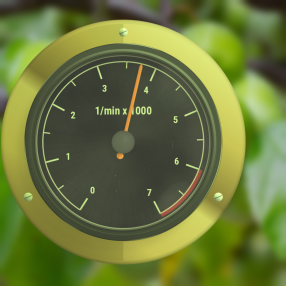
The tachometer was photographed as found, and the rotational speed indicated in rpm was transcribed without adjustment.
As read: 3750 rpm
